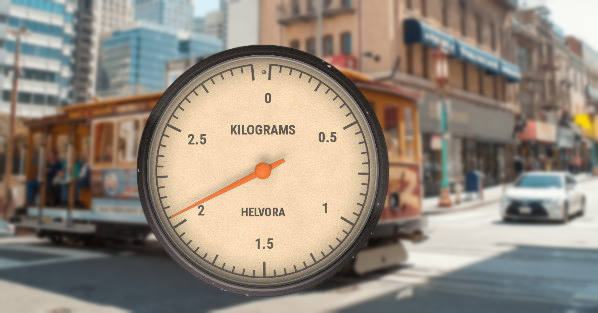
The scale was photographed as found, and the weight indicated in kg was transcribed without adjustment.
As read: 2.05 kg
